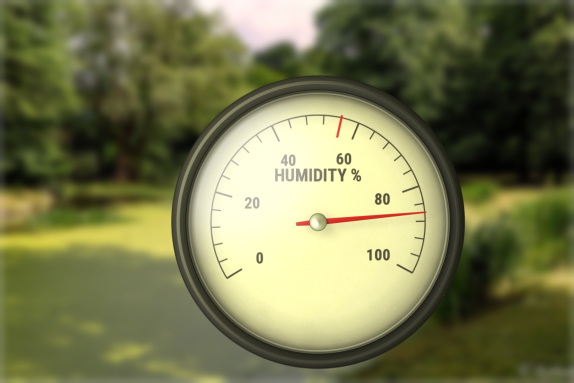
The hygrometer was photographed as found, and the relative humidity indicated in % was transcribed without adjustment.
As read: 86 %
